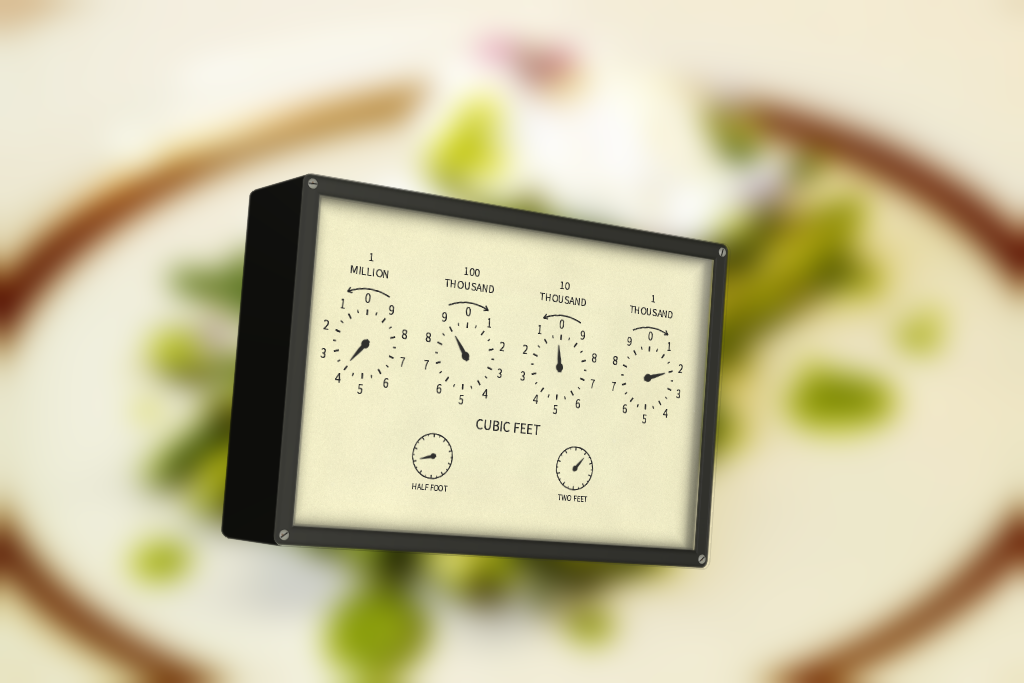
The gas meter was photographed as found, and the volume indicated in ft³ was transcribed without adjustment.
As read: 390200 ft³
